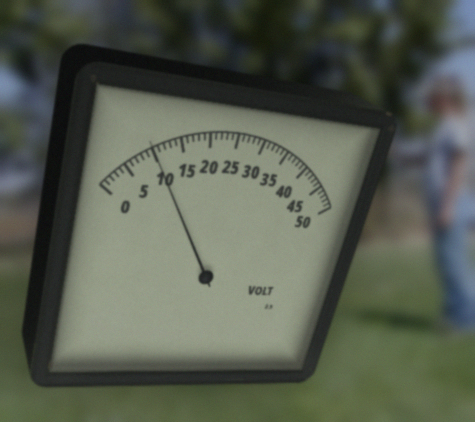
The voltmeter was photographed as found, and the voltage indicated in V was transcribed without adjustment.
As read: 10 V
